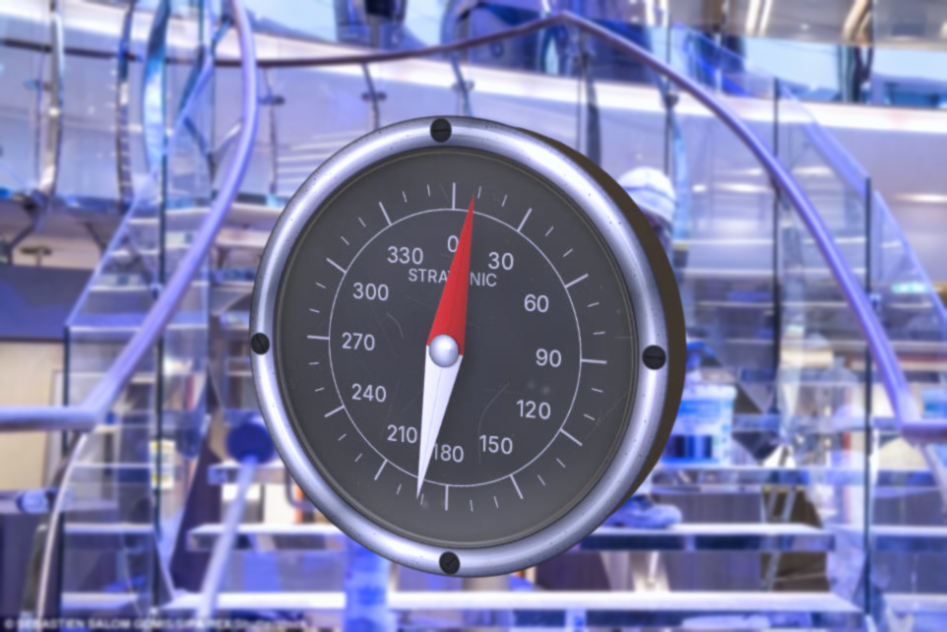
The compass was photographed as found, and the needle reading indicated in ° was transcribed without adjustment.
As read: 10 °
